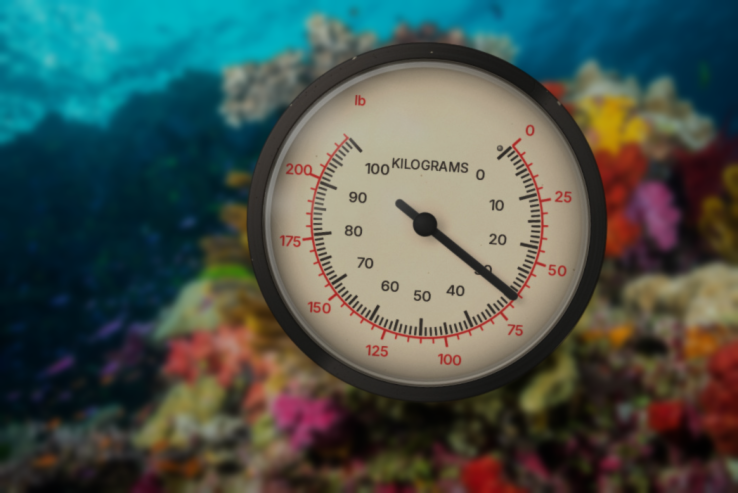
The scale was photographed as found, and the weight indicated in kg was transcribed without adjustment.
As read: 30 kg
